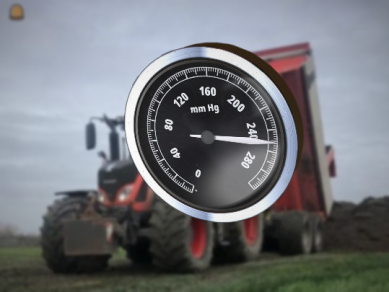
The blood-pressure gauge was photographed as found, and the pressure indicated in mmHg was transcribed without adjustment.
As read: 250 mmHg
